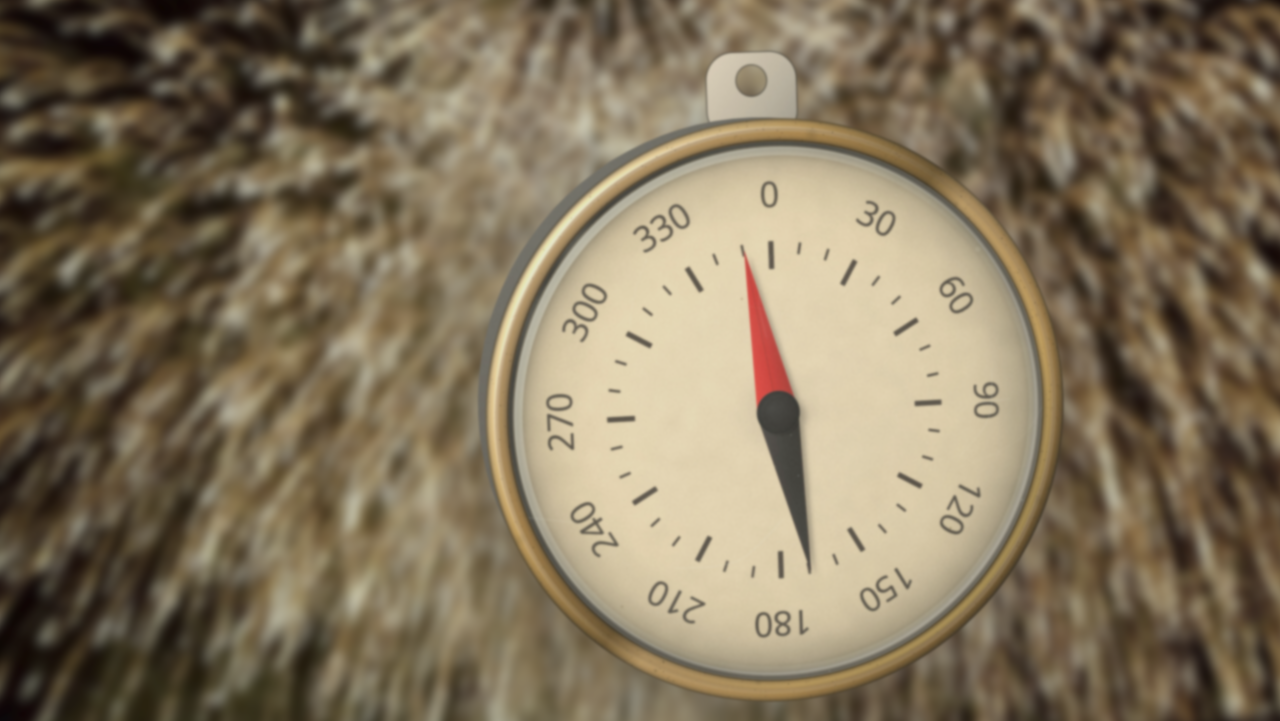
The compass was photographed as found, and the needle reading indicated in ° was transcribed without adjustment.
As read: 350 °
